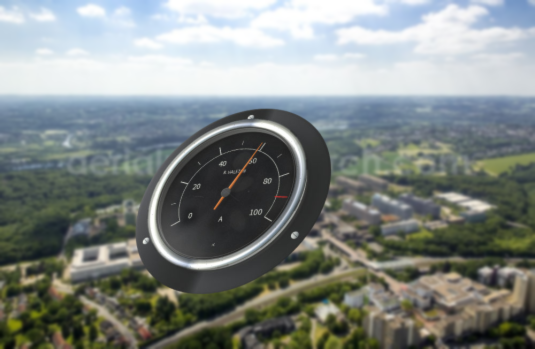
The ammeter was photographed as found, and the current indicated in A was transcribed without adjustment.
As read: 60 A
